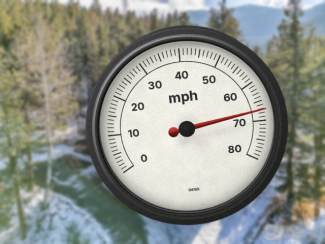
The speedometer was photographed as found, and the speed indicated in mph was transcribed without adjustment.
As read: 67 mph
